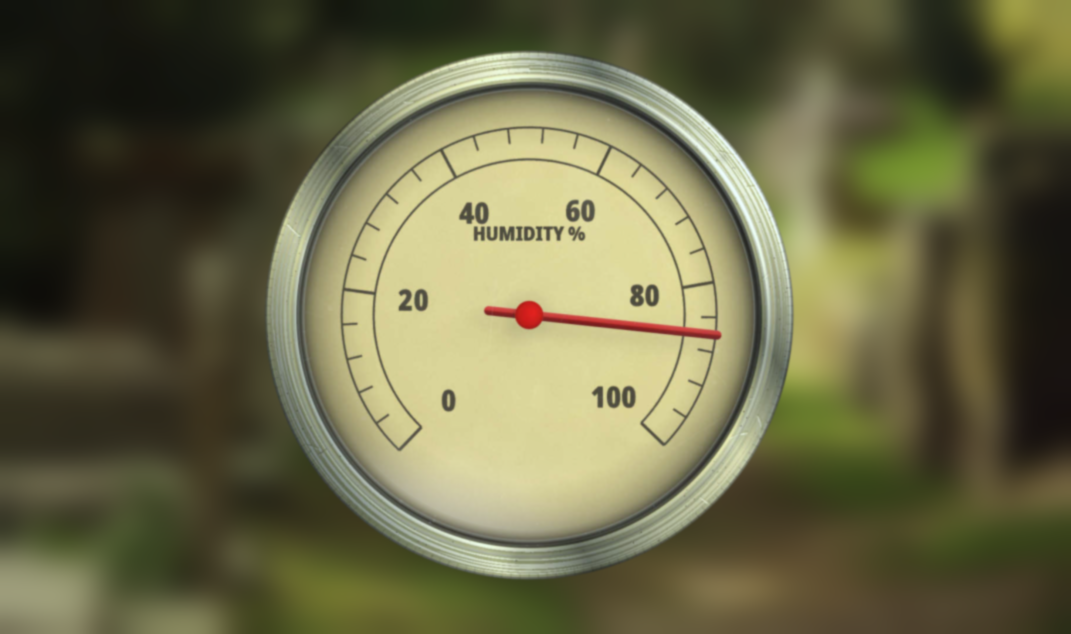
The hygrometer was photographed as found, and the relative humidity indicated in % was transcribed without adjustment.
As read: 86 %
